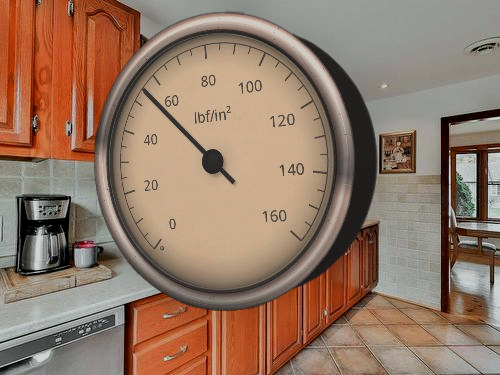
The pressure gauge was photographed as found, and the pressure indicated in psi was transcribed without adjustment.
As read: 55 psi
